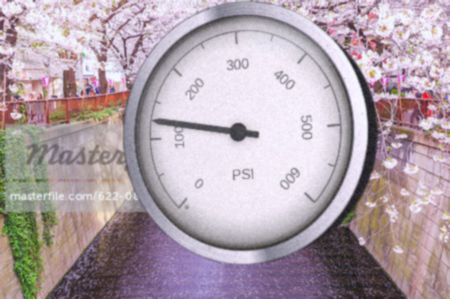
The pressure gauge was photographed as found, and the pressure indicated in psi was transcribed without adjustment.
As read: 125 psi
